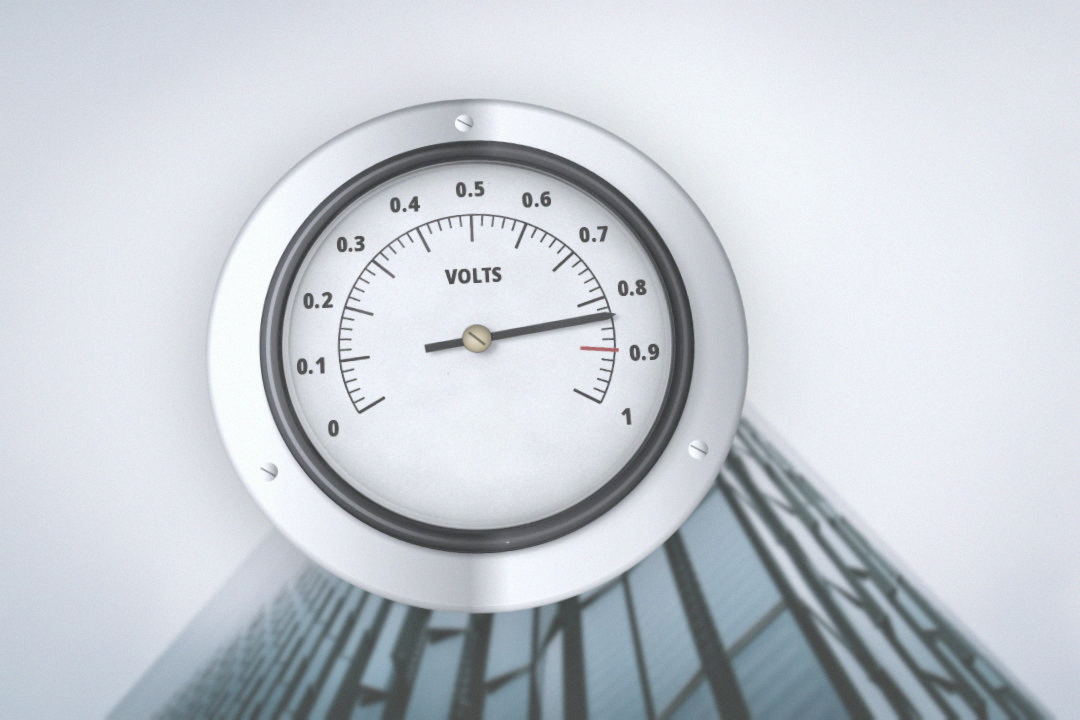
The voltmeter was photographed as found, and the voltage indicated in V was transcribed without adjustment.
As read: 0.84 V
